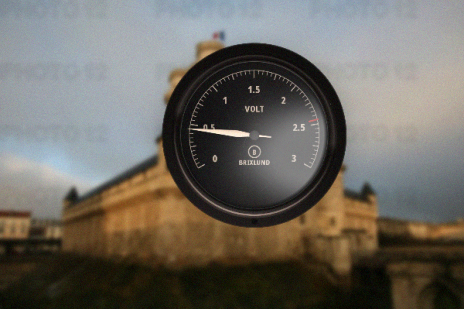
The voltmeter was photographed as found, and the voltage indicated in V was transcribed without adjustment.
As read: 0.45 V
